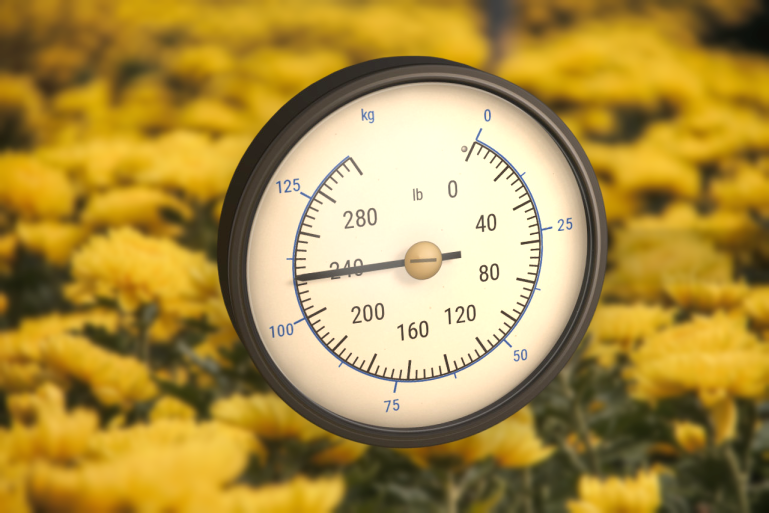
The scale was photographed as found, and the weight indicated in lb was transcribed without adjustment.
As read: 240 lb
